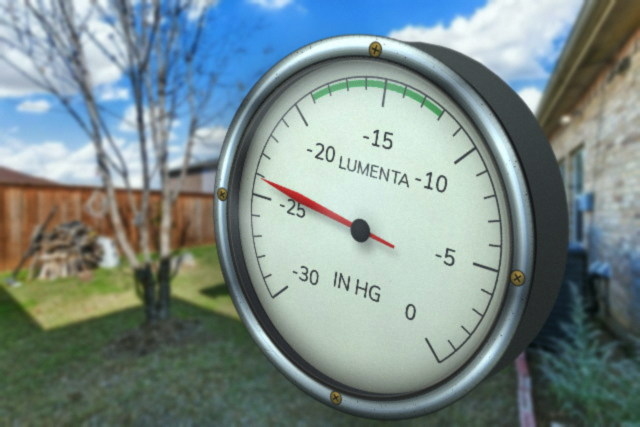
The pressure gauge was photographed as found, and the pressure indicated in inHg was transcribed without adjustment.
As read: -24 inHg
